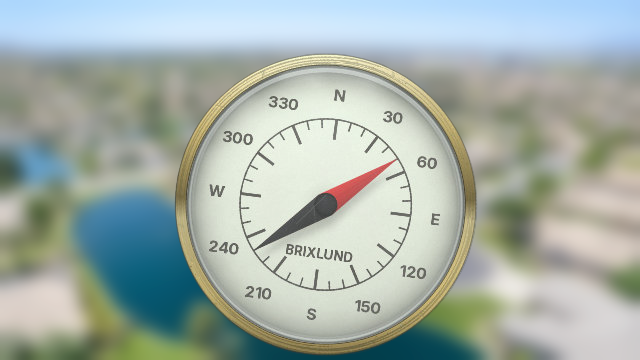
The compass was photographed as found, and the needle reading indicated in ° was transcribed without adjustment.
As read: 50 °
